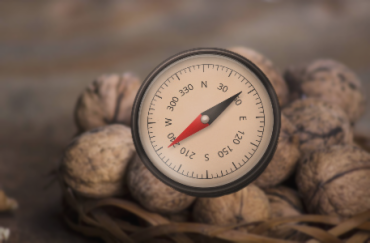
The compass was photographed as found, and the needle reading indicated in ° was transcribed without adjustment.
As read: 235 °
